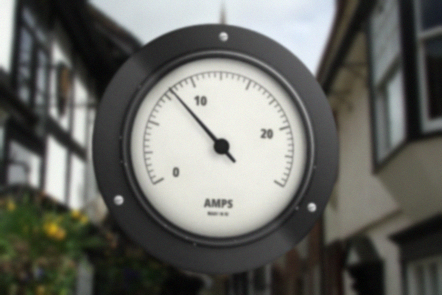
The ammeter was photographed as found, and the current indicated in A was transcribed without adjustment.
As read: 8 A
